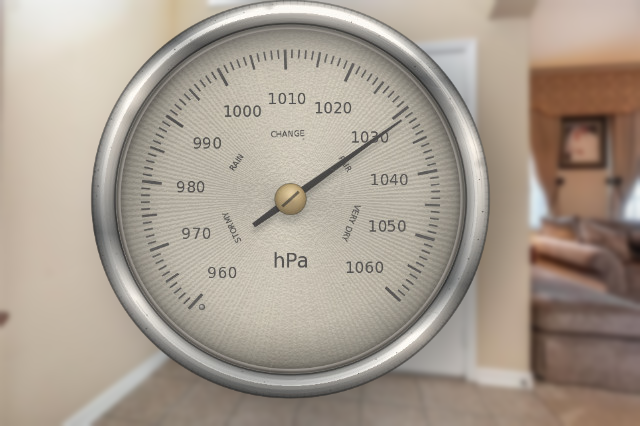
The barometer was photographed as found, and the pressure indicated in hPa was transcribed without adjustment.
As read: 1031 hPa
